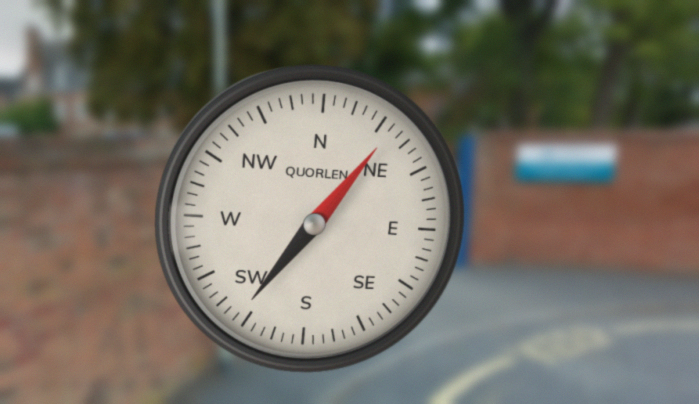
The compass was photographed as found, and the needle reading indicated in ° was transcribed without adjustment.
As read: 35 °
